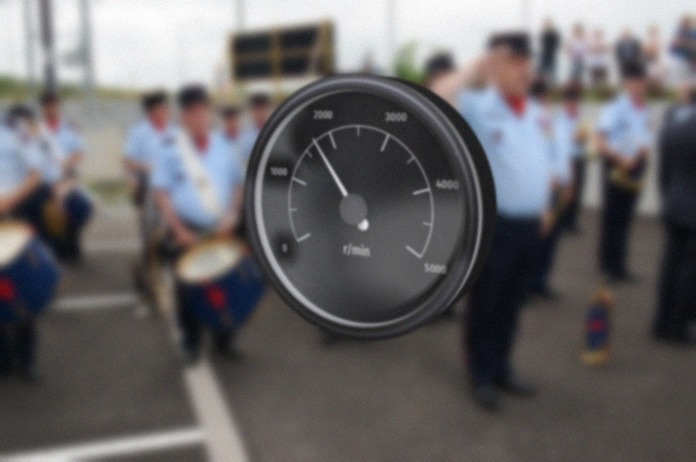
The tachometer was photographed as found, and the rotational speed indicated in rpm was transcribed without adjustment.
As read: 1750 rpm
